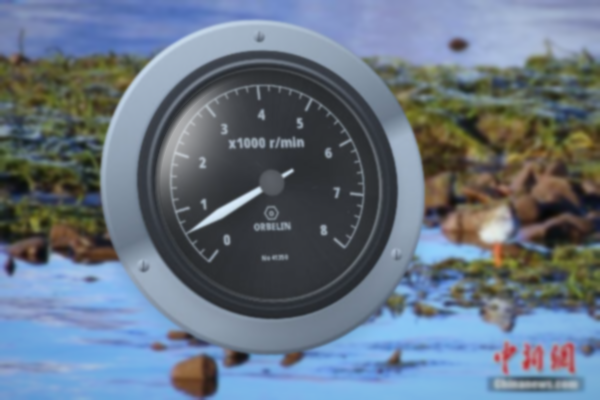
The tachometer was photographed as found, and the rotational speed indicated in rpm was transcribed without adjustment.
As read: 600 rpm
